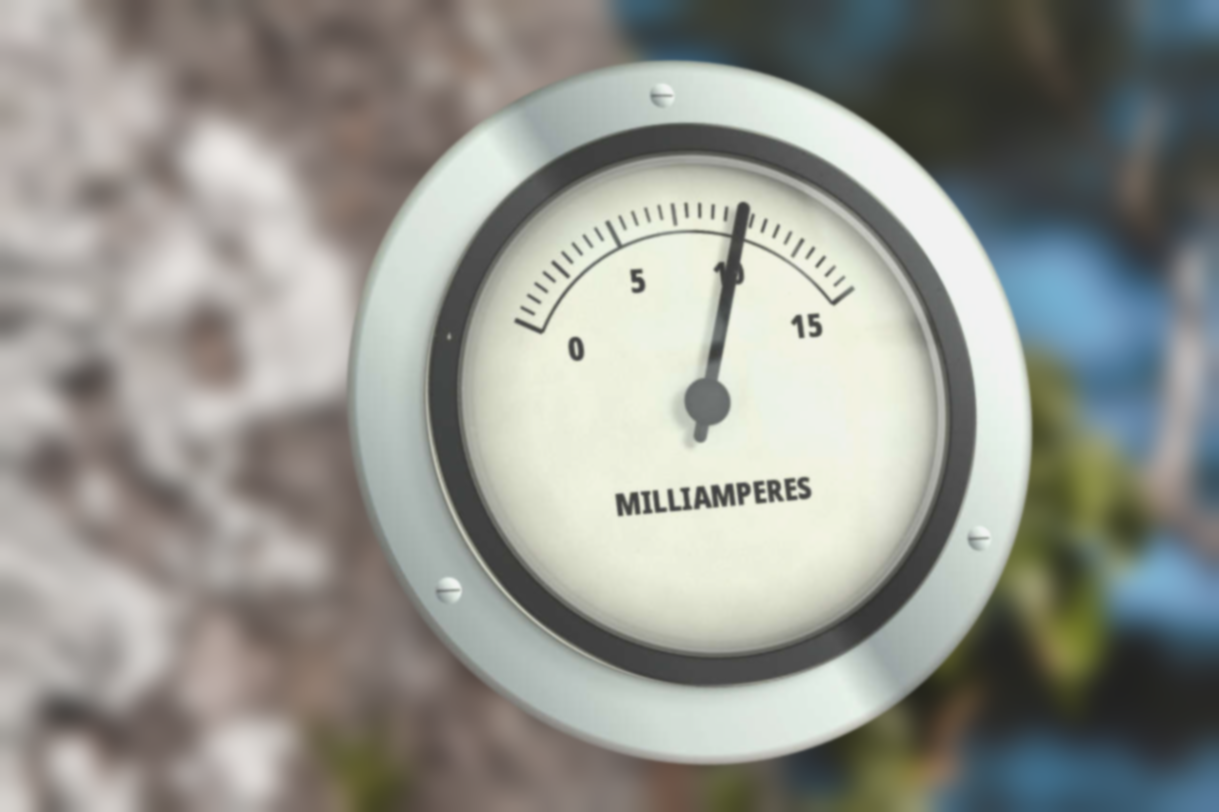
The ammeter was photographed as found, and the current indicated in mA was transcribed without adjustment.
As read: 10 mA
